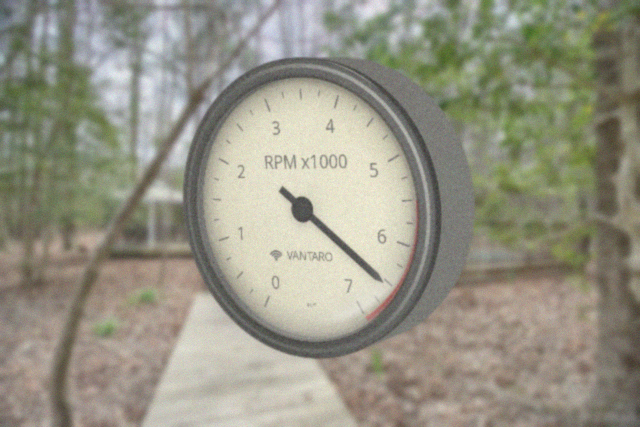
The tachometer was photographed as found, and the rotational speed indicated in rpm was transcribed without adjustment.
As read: 6500 rpm
